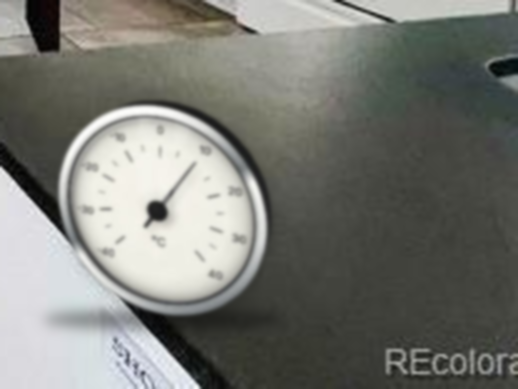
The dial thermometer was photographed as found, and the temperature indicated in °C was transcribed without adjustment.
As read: 10 °C
